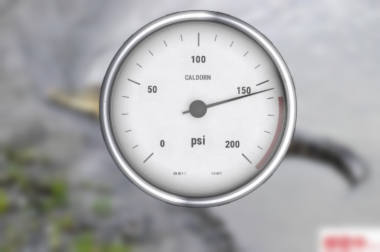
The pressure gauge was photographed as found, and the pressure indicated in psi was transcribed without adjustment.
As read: 155 psi
